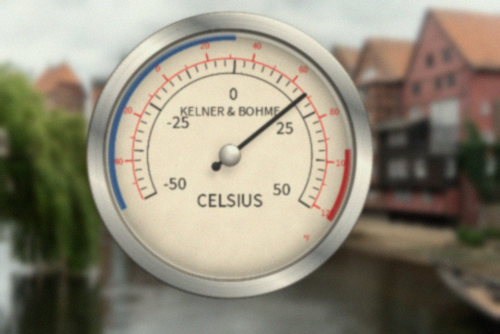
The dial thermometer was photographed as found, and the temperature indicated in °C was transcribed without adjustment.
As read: 20 °C
